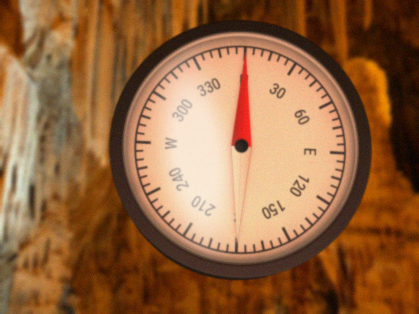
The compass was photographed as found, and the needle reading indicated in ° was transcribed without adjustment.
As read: 0 °
